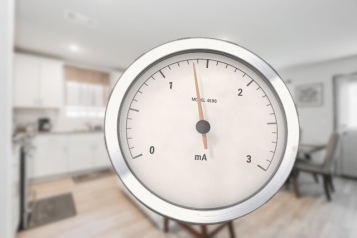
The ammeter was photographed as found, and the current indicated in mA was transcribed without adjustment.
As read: 1.35 mA
